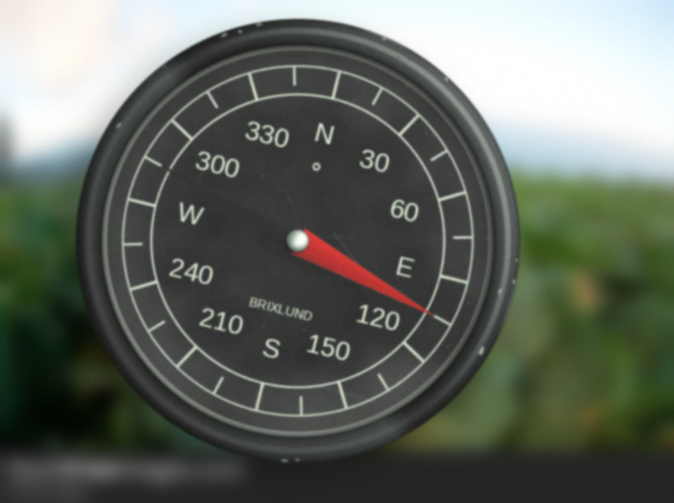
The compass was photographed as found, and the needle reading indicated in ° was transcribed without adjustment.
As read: 105 °
